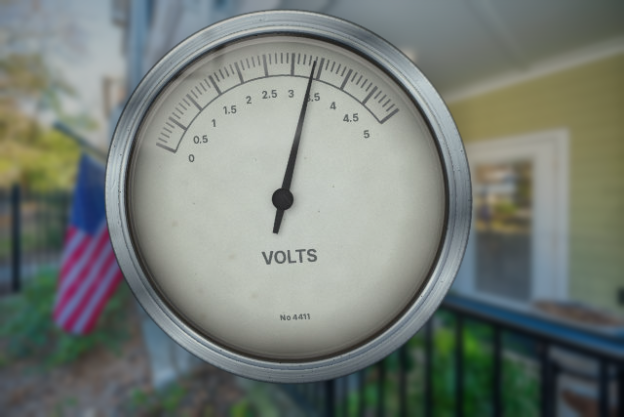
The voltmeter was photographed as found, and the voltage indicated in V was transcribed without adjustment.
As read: 3.4 V
